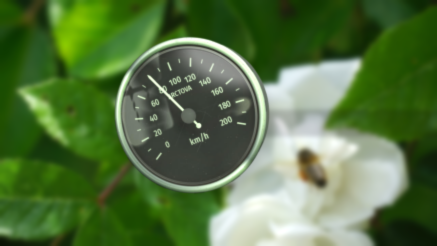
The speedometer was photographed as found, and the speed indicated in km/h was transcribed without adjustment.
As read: 80 km/h
